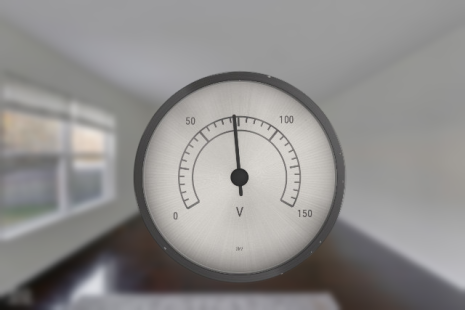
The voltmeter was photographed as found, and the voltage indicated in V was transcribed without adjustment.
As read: 72.5 V
